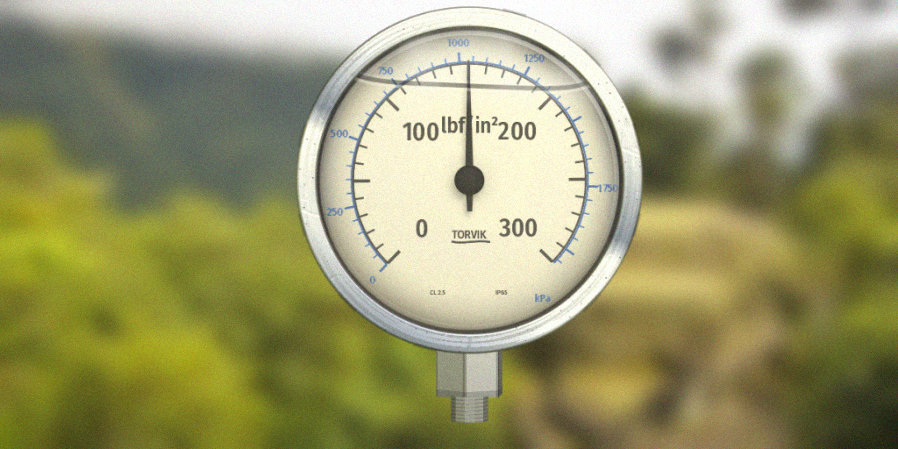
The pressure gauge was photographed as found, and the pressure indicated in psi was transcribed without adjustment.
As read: 150 psi
